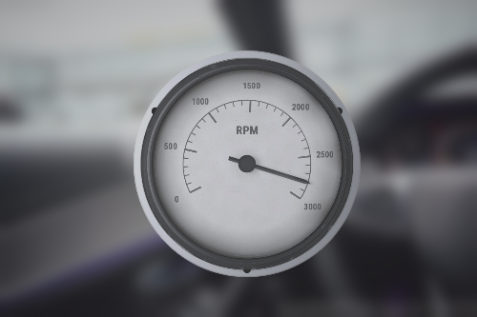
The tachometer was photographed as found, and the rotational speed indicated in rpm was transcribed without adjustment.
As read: 2800 rpm
